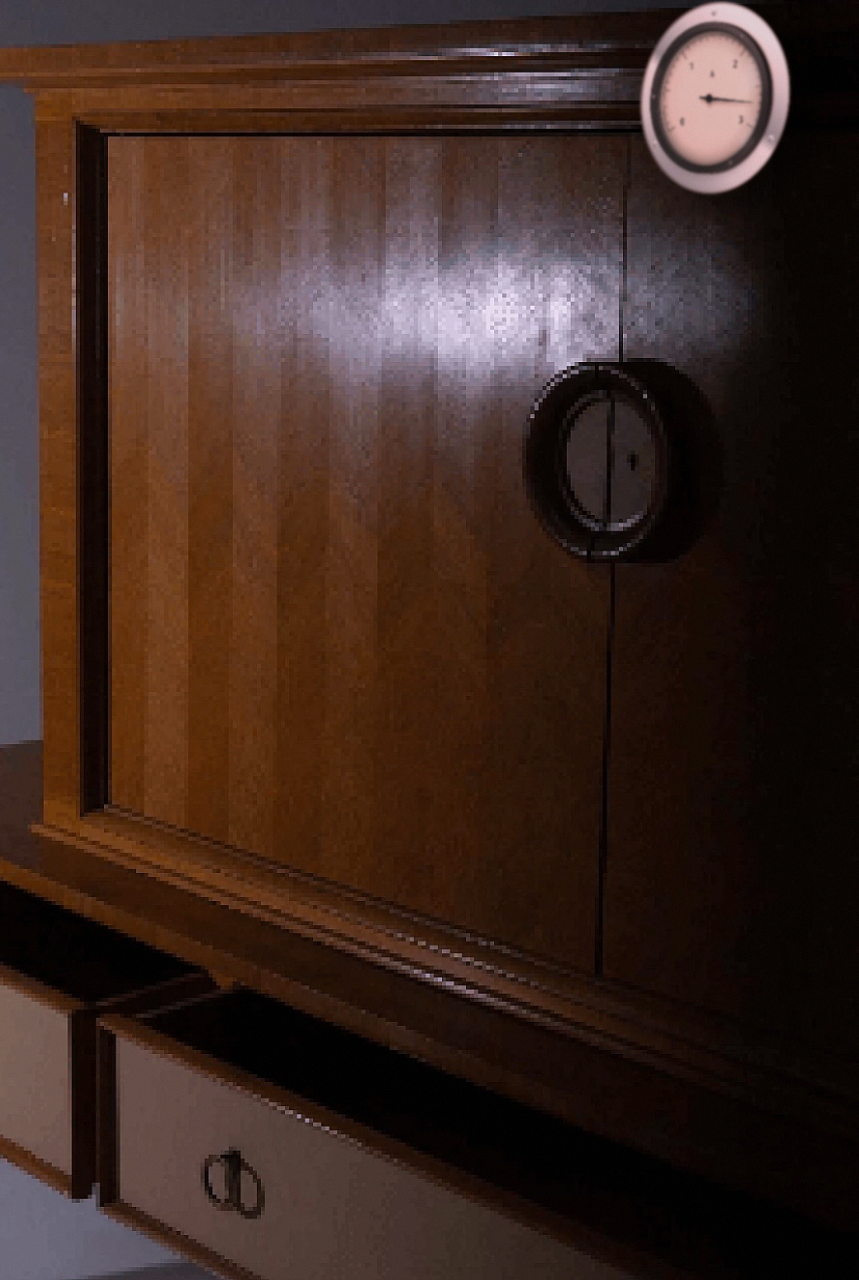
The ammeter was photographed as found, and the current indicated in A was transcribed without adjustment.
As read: 2.7 A
